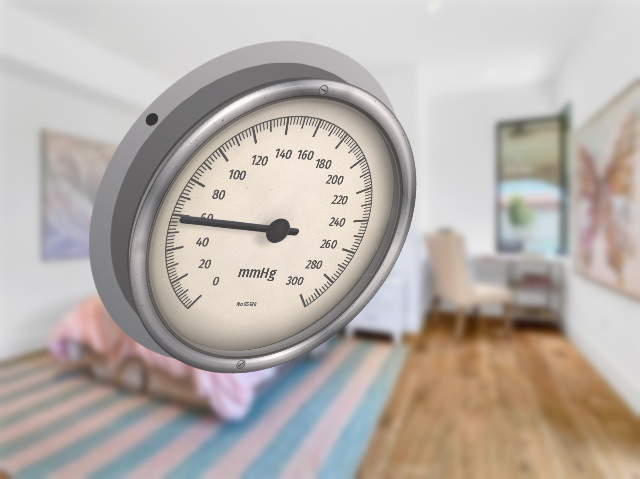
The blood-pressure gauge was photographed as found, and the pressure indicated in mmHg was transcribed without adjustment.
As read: 60 mmHg
